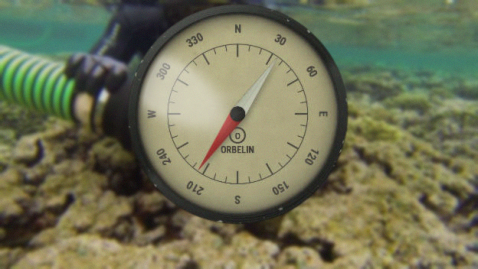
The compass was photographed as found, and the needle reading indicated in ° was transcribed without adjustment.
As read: 215 °
